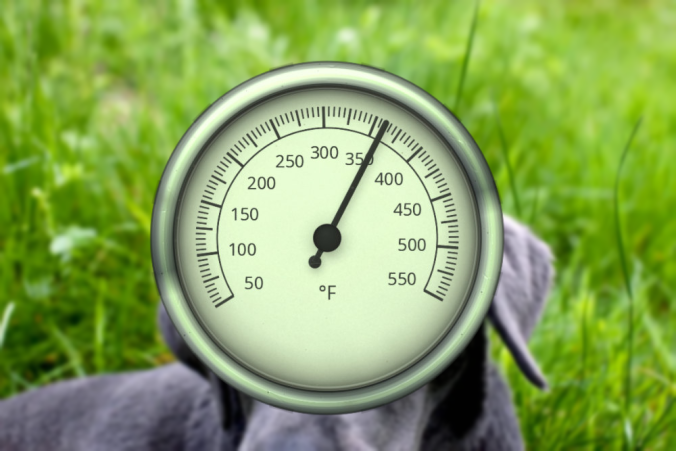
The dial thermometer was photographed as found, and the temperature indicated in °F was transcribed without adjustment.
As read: 360 °F
